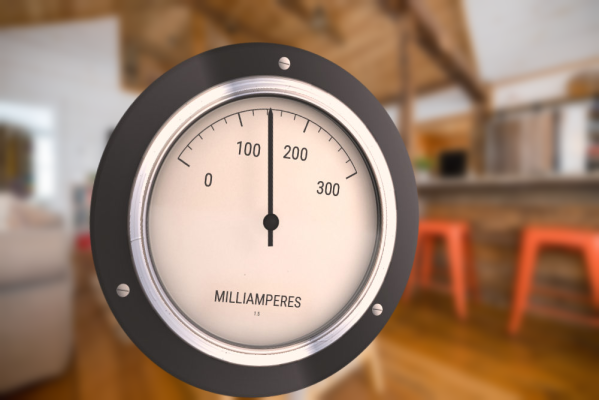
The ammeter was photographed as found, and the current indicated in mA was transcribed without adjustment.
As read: 140 mA
